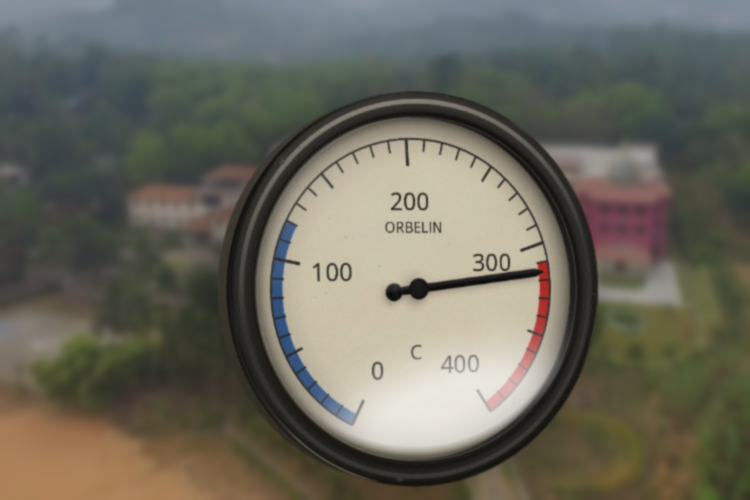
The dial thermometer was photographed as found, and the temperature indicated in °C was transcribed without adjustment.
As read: 315 °C
